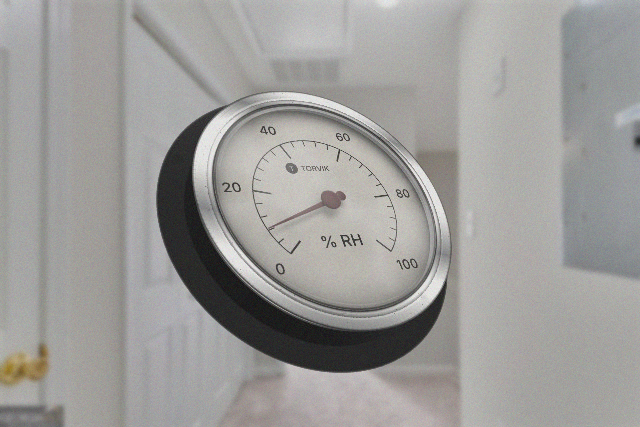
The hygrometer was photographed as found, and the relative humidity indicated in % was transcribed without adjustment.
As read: 8 %
